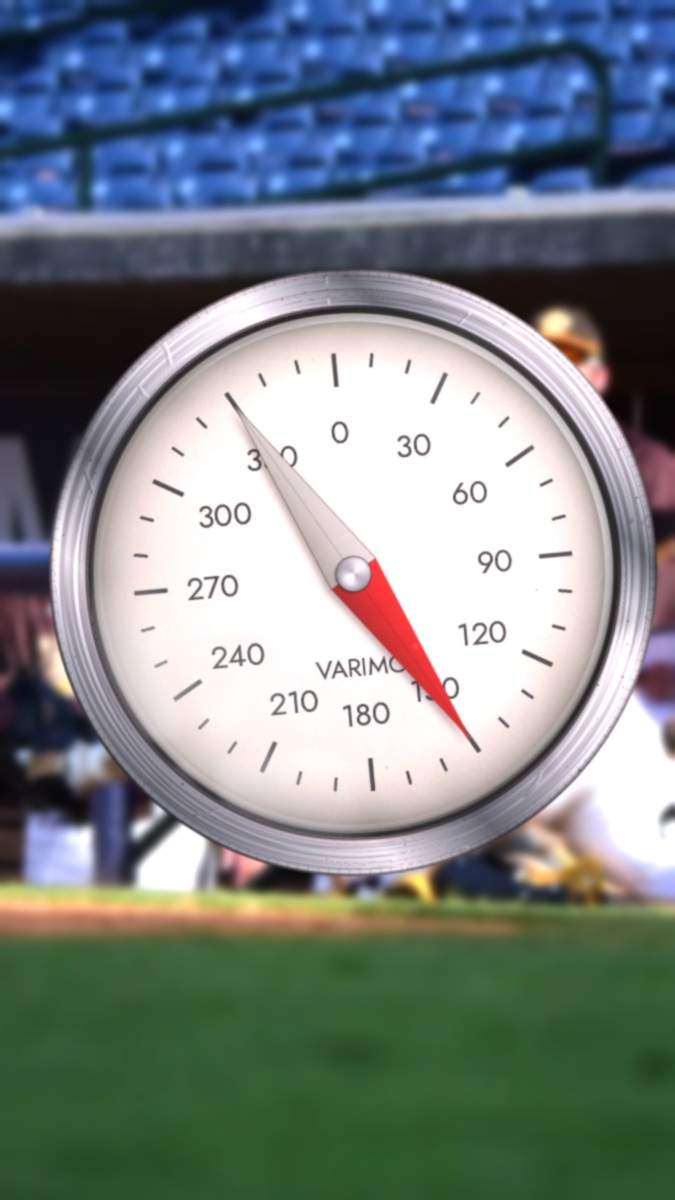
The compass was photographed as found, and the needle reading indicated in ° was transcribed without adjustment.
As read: 150 °
